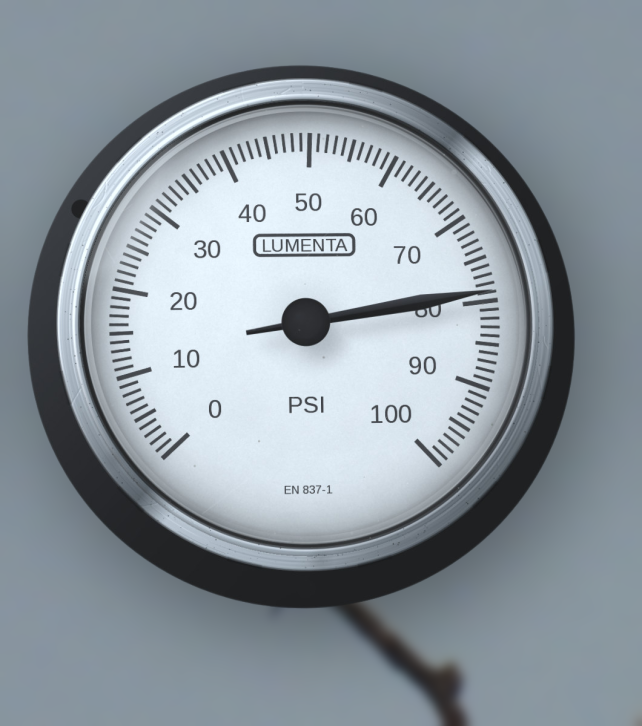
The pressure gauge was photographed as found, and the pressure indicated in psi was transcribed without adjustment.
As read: 79 psi
